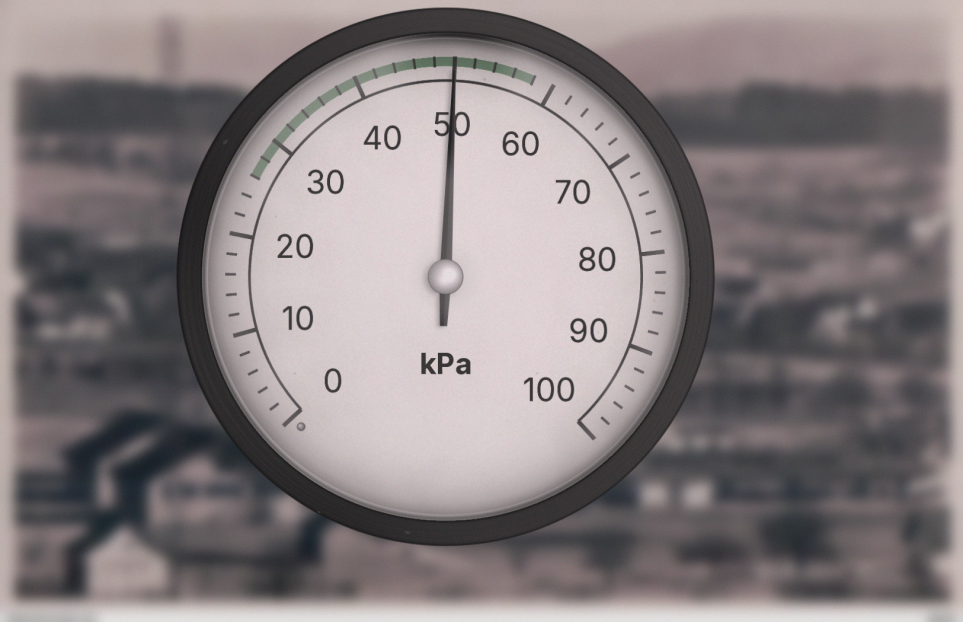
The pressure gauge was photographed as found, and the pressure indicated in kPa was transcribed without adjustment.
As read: 50 kPa
